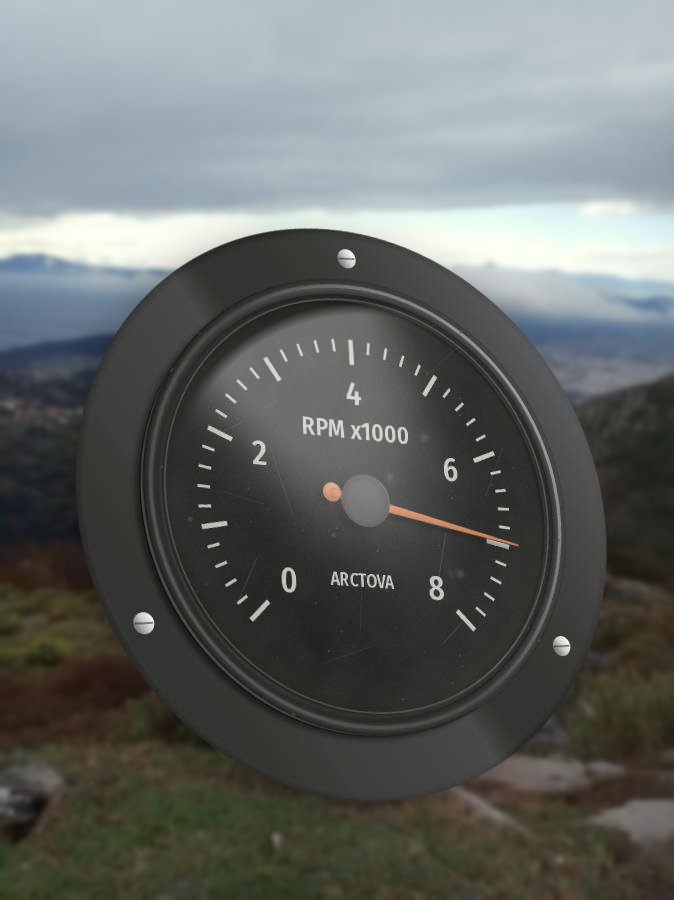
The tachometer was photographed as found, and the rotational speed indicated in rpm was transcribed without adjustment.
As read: 7000 rpm
